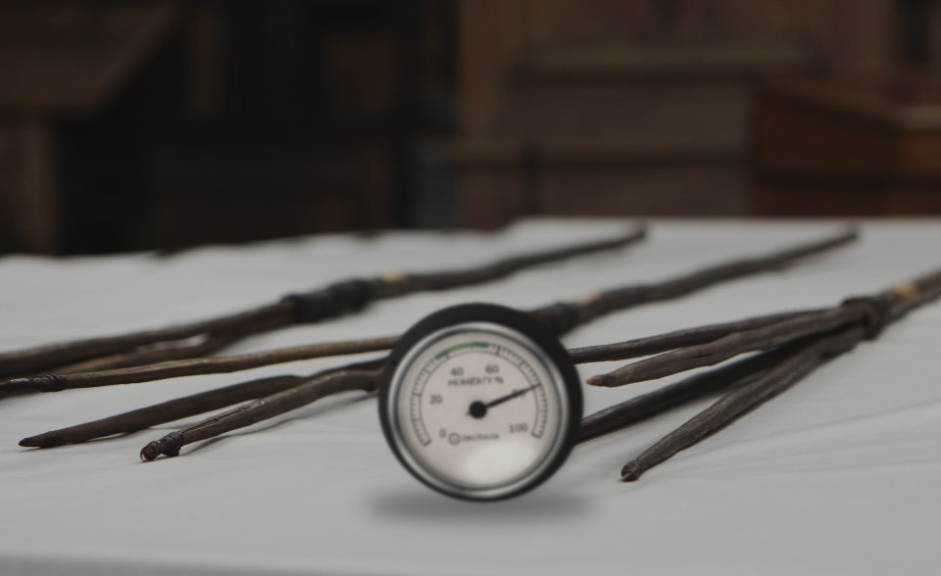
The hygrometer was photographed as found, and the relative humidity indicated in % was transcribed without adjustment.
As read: 80 %
